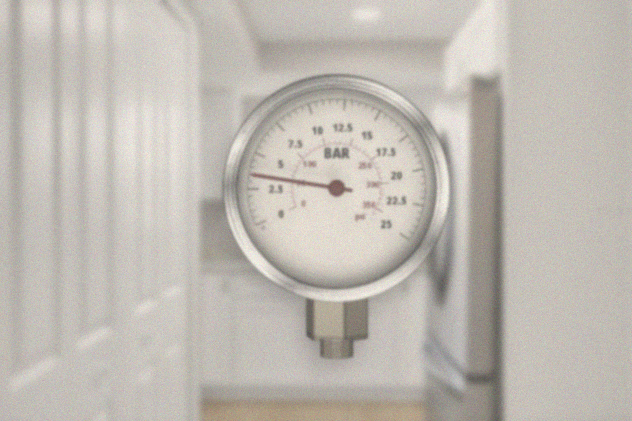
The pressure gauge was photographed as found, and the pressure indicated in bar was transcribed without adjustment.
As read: 3.5 bar
